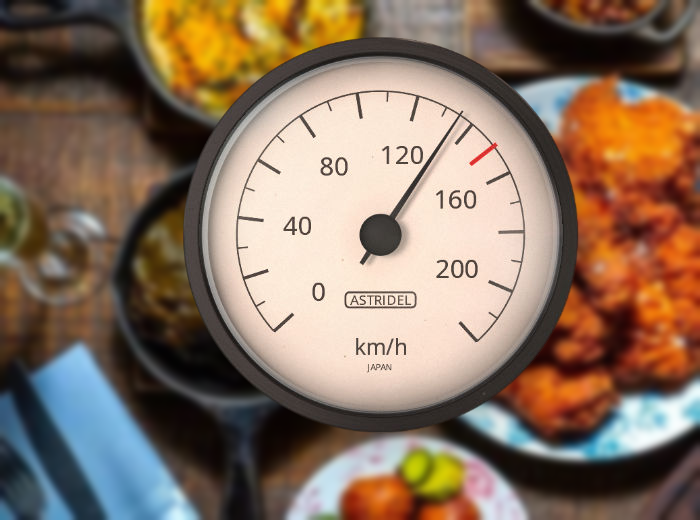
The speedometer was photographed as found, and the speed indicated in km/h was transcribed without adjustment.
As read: 135 km/h
